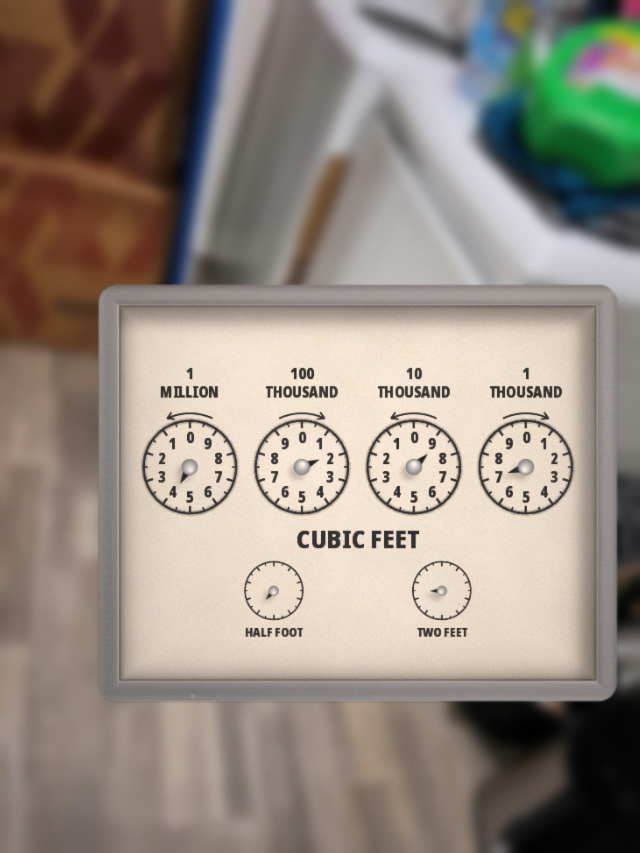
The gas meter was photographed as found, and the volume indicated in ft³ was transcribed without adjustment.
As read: 418700 ft³
